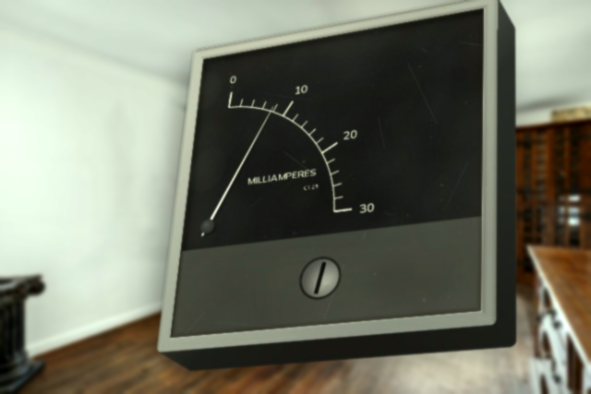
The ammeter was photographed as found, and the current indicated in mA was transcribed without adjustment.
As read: 8 mA
